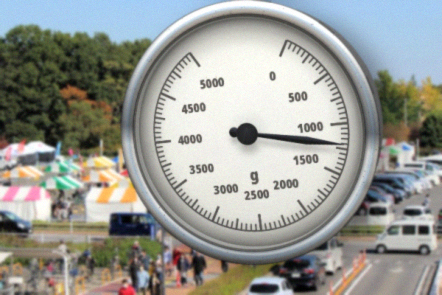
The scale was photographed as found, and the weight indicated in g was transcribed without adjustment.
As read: 1200 g
